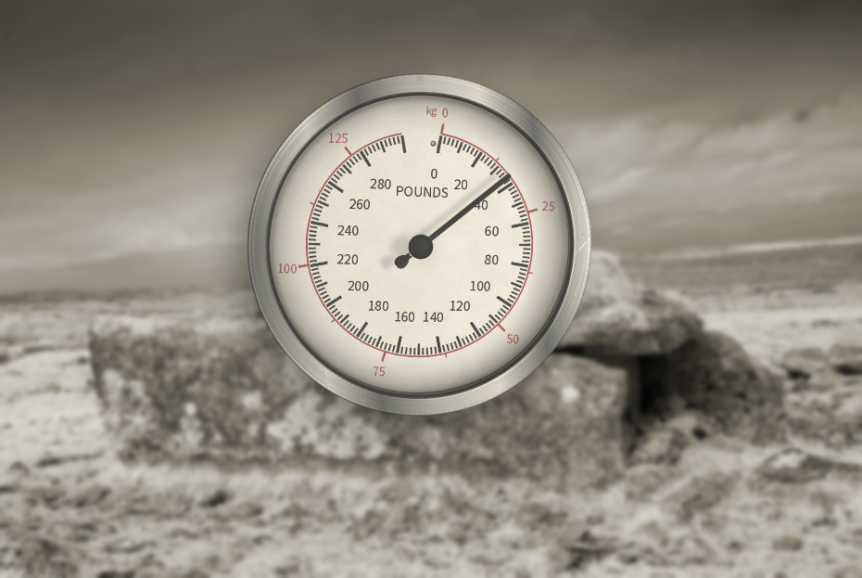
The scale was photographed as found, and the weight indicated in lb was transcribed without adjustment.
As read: 36 lb
